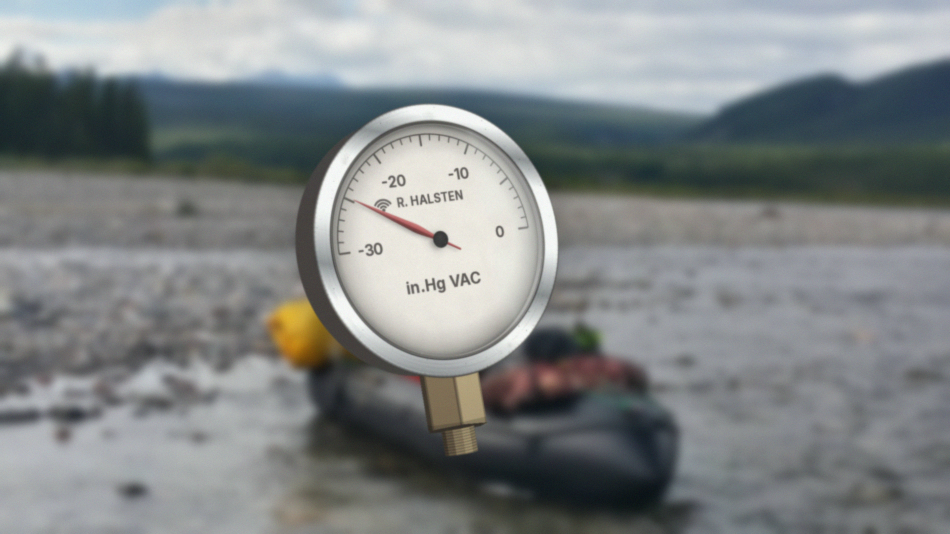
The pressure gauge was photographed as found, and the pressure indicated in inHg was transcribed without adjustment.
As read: -25 inHg
